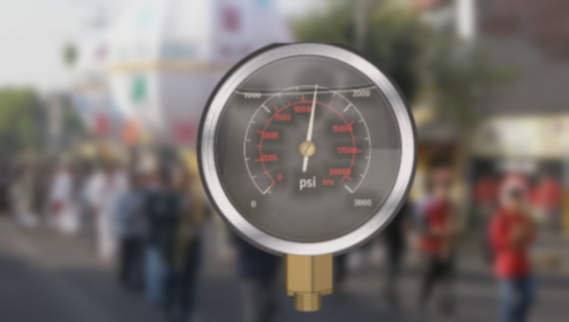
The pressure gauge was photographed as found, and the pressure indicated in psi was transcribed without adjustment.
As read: 1600 psi
